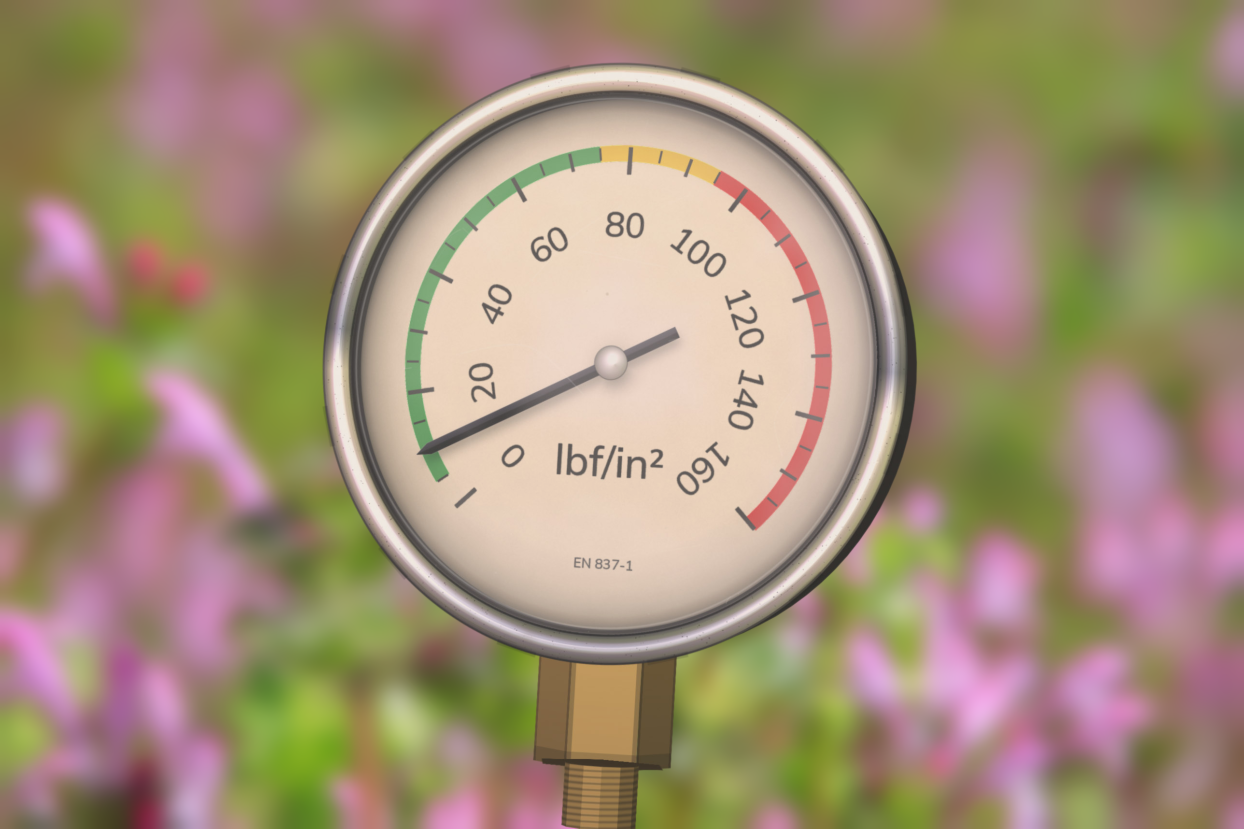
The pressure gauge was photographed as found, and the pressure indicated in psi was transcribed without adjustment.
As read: 10 psi
